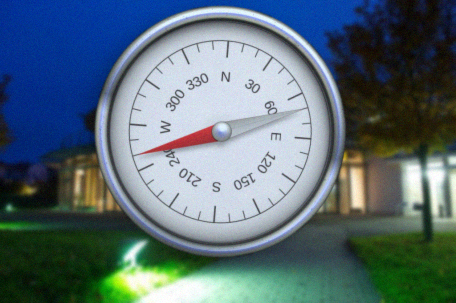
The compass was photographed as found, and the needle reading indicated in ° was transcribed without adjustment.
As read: 250 °
